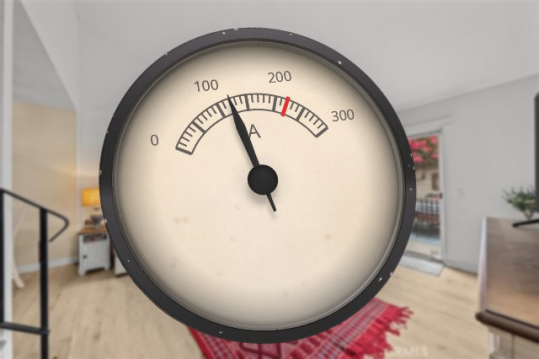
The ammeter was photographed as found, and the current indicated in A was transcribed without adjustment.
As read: 120 A
